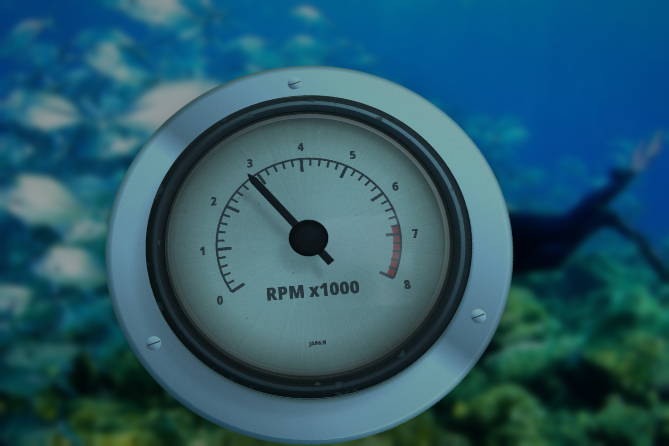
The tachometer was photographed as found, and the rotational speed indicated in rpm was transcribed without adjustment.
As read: 2800 rpm
